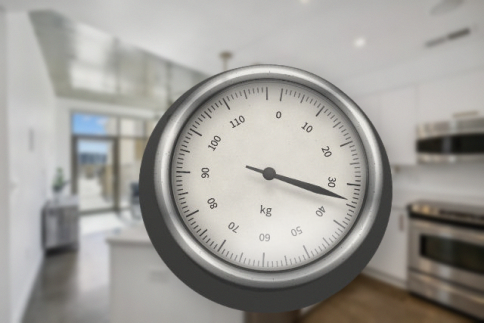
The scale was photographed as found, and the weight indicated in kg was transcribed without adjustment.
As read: 34 kg
